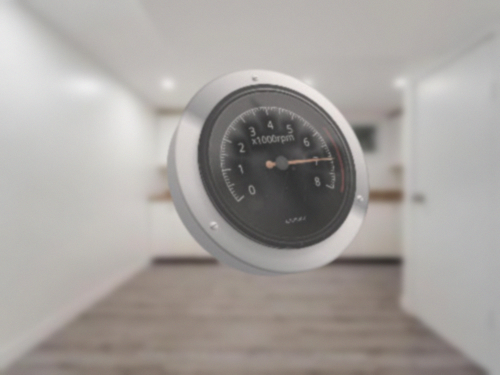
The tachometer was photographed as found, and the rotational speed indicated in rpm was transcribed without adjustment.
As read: 7000 rpm
